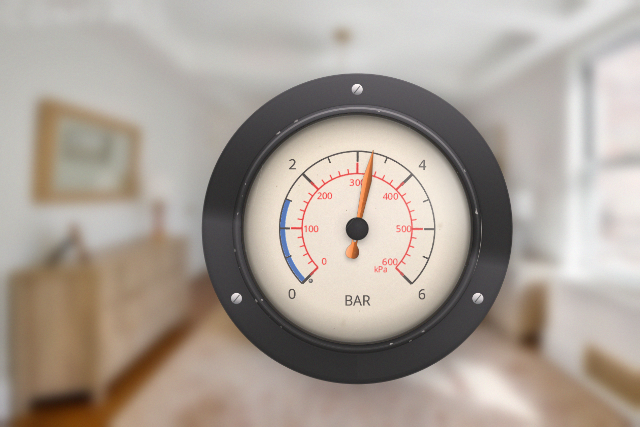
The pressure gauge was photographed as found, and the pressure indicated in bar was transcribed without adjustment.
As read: 3.25 bar
